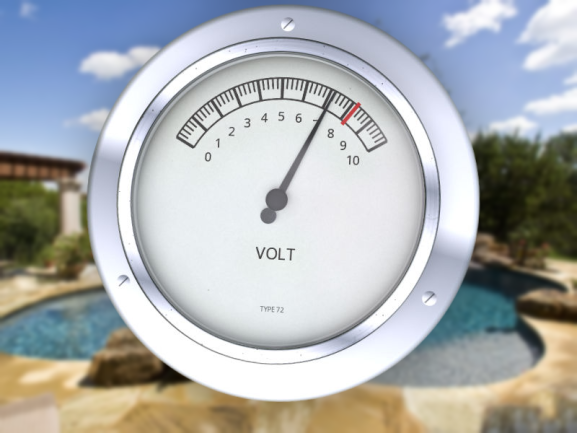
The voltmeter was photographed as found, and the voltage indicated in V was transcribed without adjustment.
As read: 7.2 V
